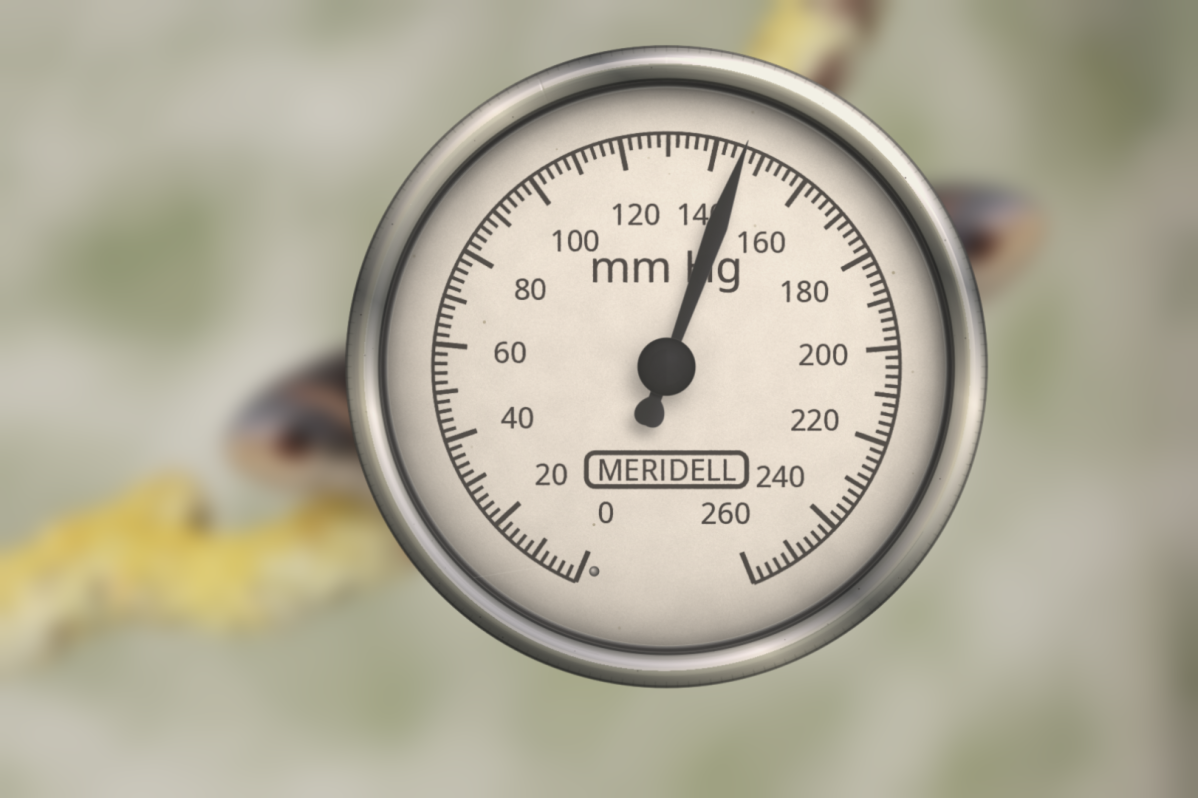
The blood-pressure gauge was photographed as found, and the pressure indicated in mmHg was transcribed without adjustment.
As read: 146 mmHg
